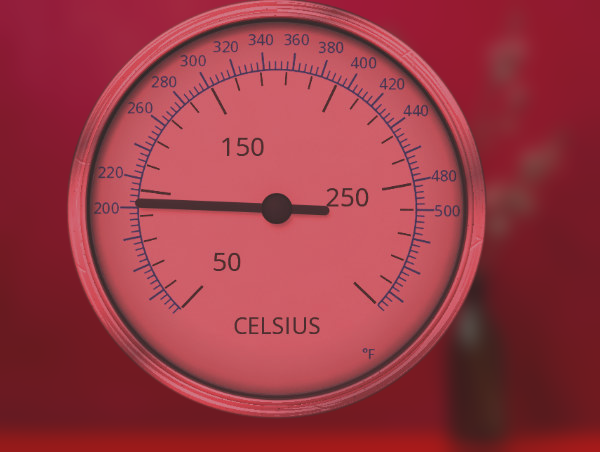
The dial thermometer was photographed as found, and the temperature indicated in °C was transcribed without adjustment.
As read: 95 °C
